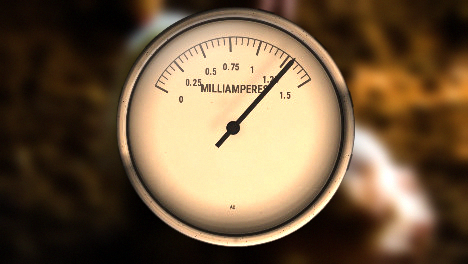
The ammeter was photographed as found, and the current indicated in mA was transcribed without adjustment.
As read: 1.3 mA
